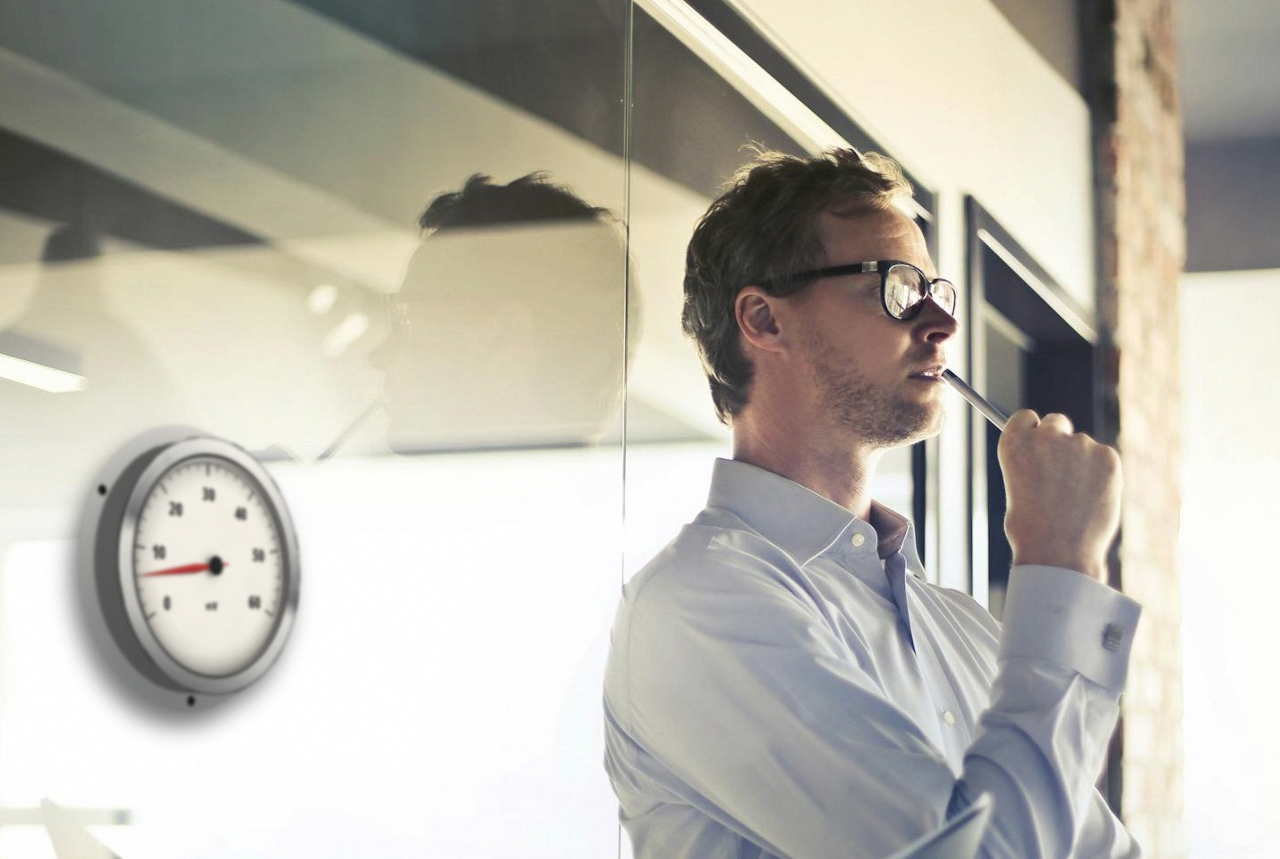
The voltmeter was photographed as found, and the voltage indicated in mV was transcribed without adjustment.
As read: 6 mV
